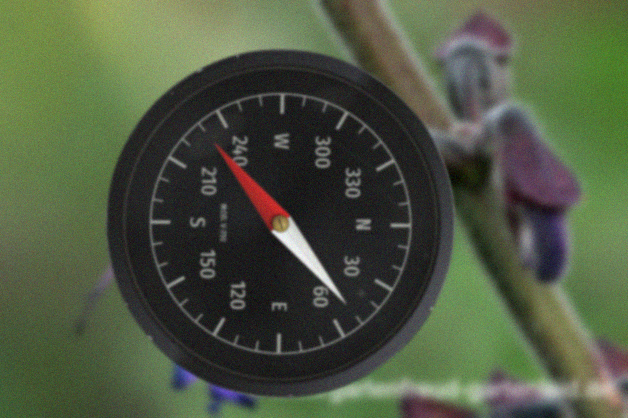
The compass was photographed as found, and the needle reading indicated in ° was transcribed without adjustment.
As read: 230 °
